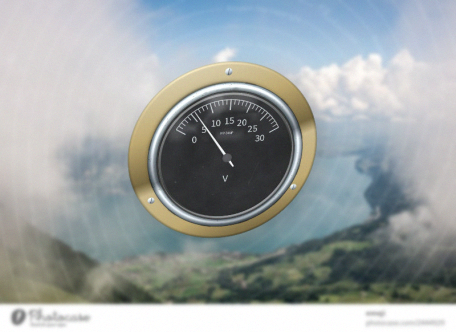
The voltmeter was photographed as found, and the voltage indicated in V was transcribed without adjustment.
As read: 6 V
